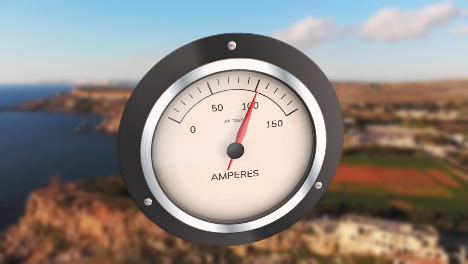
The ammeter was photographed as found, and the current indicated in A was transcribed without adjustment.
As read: 100 A
